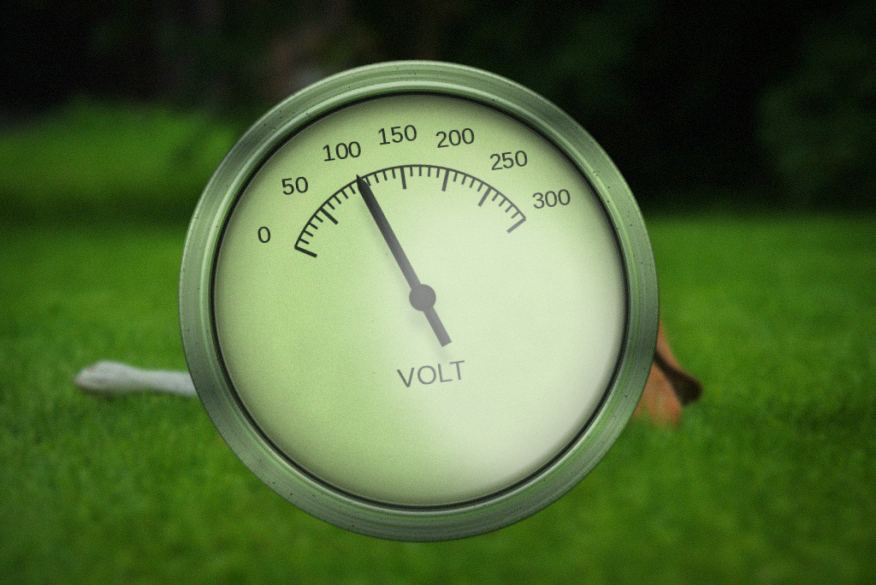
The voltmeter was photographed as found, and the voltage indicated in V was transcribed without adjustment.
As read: 100 V
